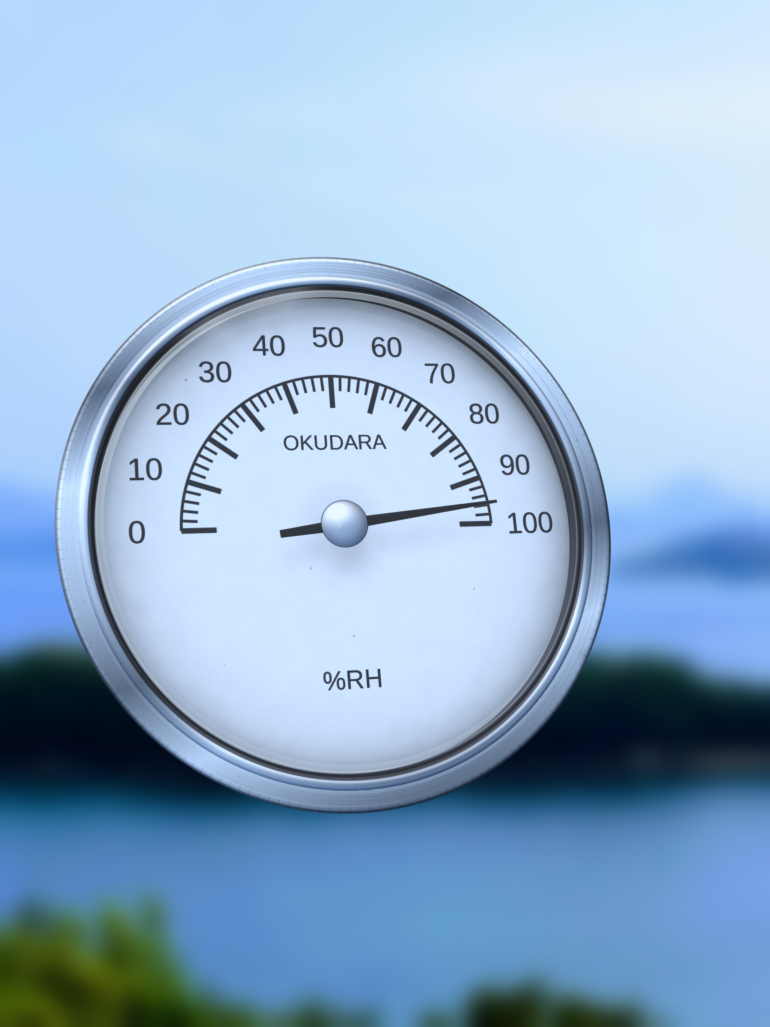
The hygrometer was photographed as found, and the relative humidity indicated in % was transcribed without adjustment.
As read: 96 %
